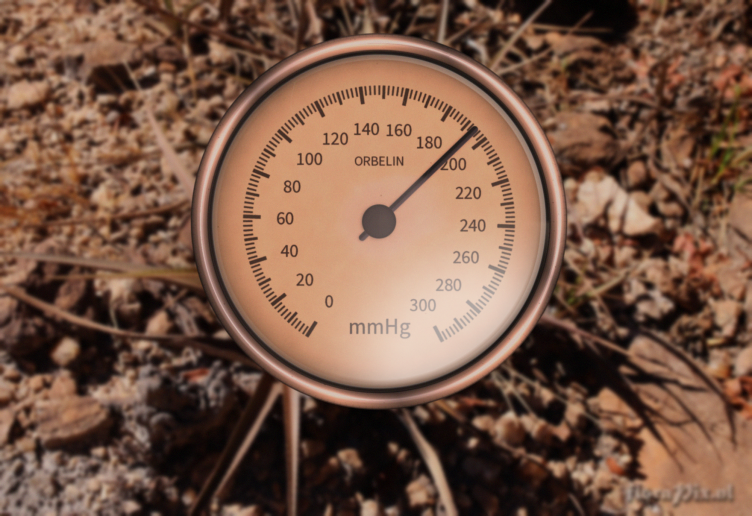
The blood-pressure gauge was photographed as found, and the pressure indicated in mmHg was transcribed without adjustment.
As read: 194 mmHg
